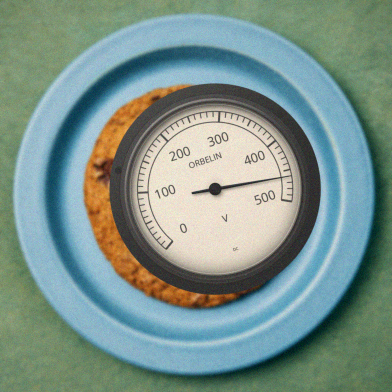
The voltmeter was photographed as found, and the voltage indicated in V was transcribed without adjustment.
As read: 460 V
